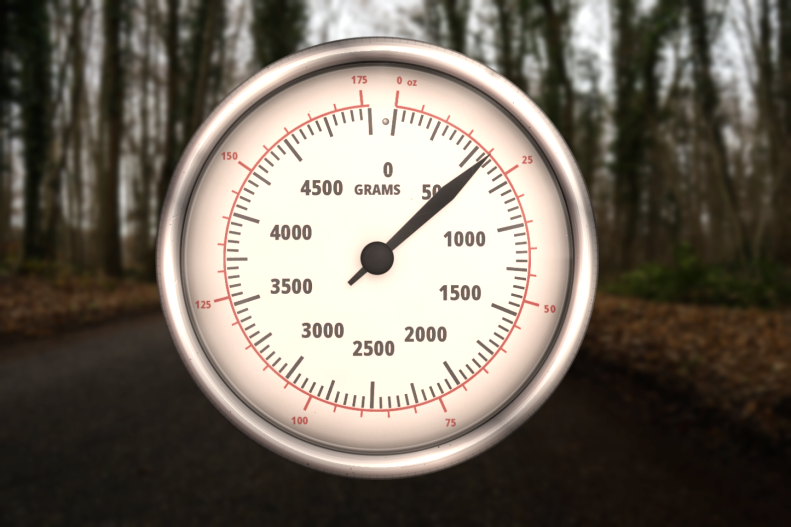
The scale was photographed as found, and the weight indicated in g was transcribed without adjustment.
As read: 575 g
